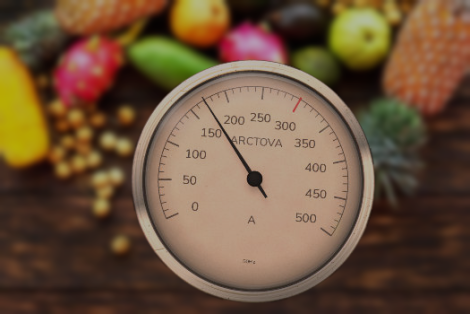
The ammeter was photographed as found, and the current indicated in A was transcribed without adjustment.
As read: 170 A
